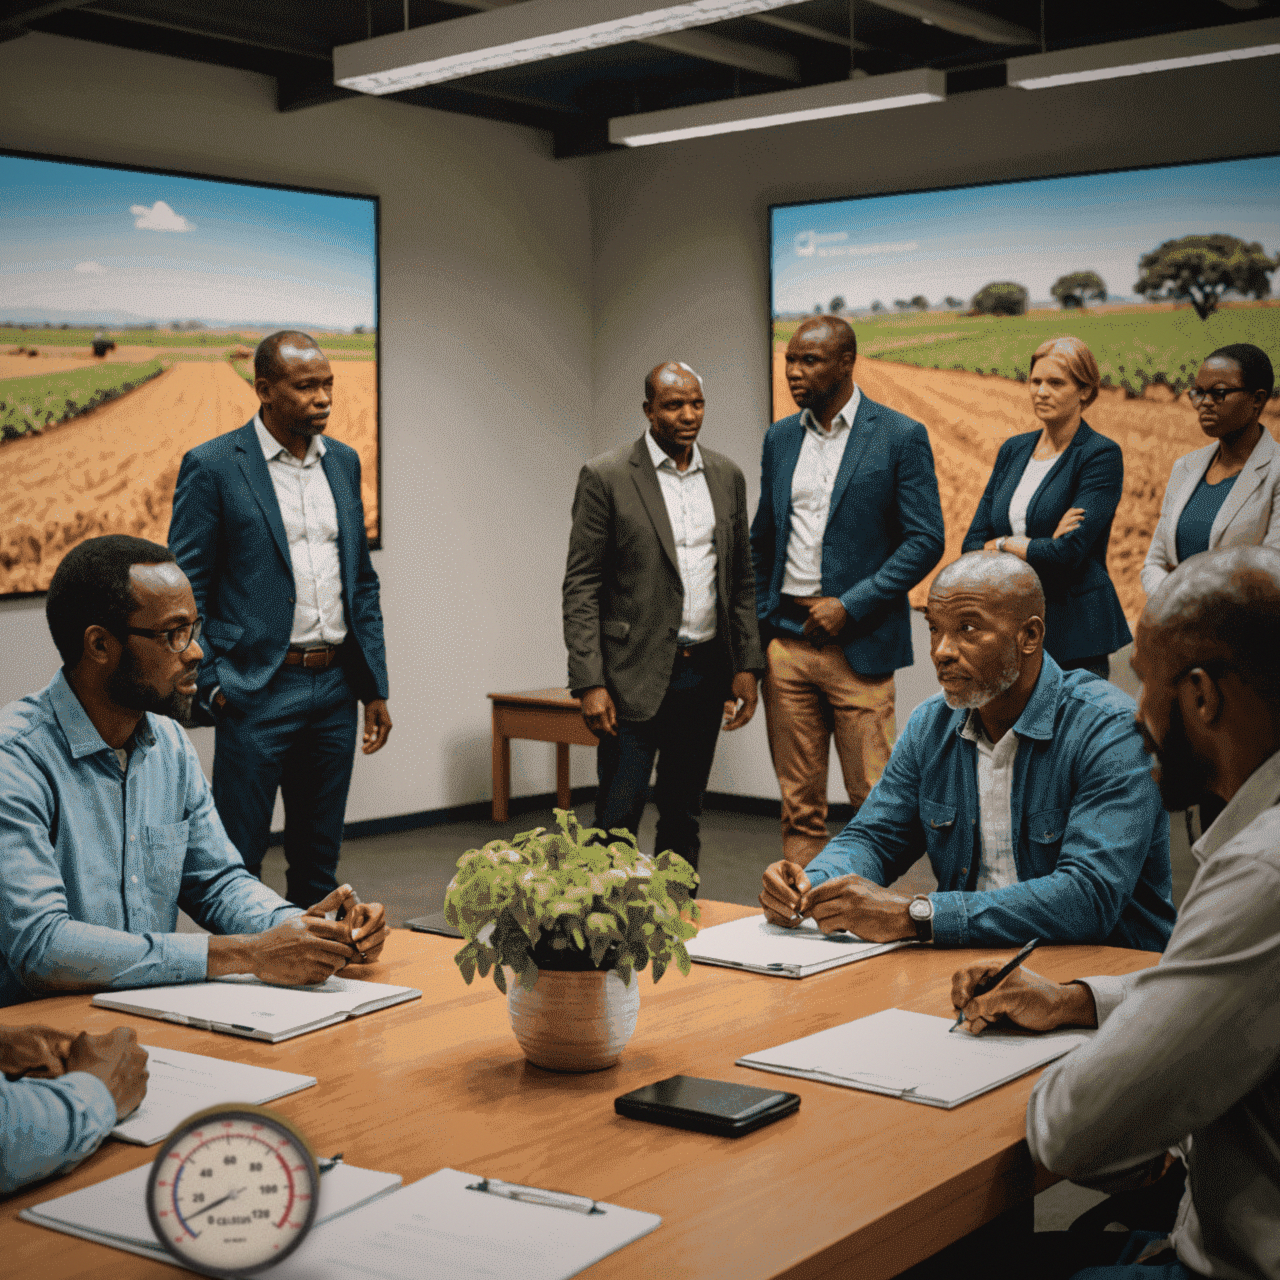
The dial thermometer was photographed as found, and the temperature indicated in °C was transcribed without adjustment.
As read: 10 °C
